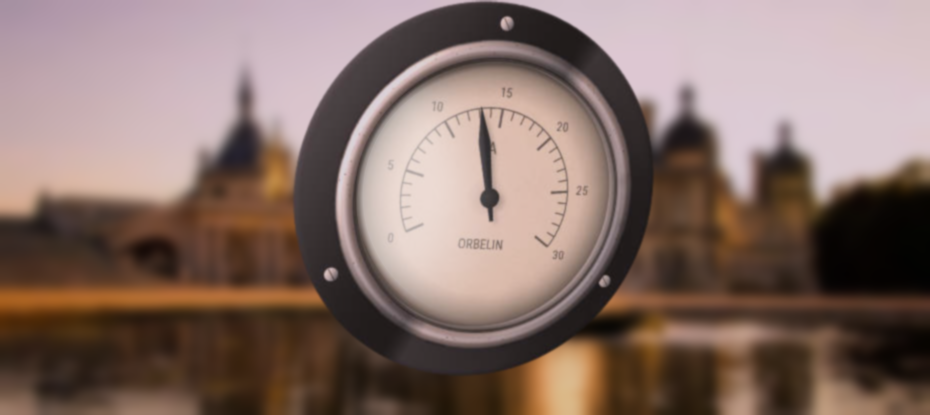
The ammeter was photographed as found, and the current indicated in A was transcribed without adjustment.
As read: 13 A
